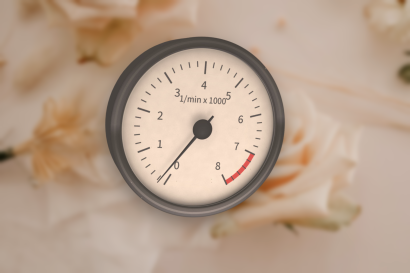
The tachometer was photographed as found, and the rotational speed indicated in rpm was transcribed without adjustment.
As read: 200 rpm
